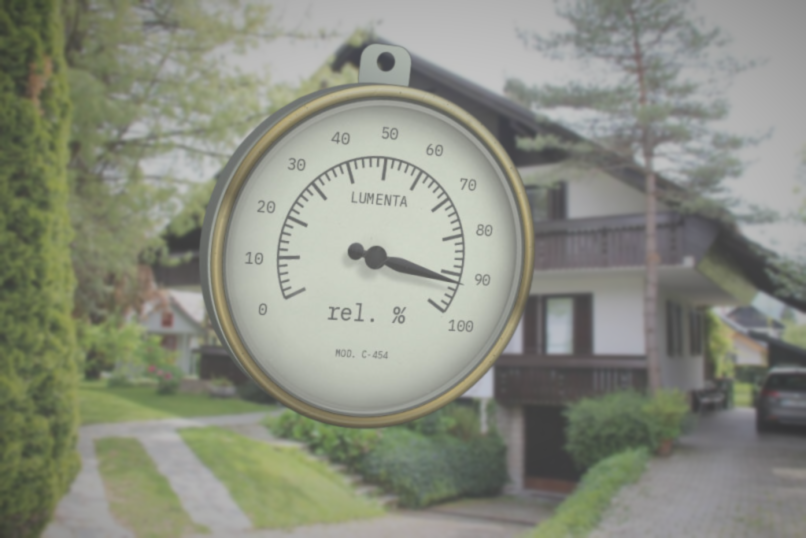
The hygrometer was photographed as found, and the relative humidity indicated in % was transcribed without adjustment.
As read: 92 %
